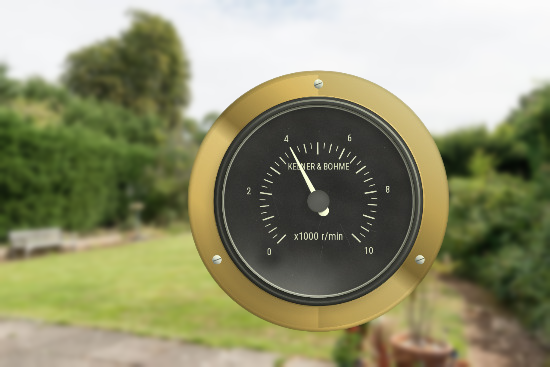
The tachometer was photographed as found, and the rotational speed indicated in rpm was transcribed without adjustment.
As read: 4000 rpm
